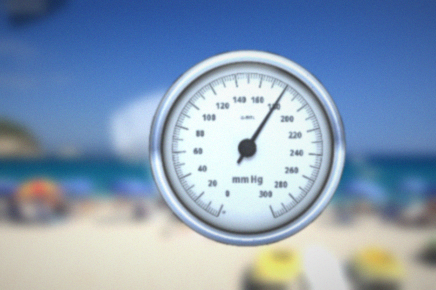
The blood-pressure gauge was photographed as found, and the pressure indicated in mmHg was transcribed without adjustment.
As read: 180 mmHg
